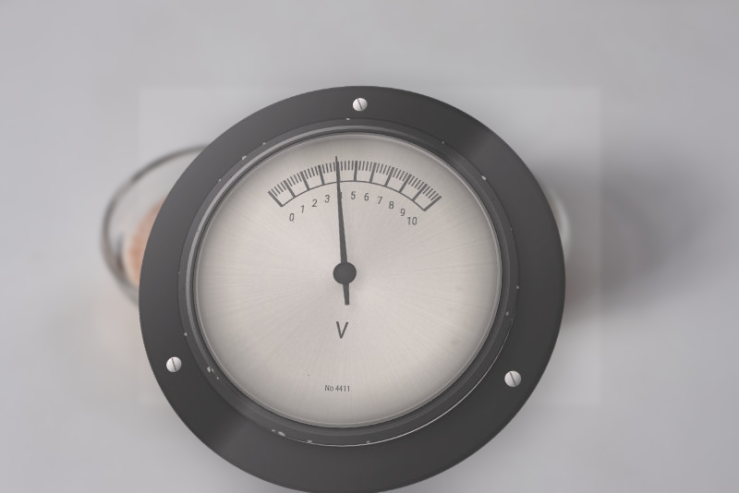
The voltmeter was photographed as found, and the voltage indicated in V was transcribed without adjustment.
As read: 4 V
